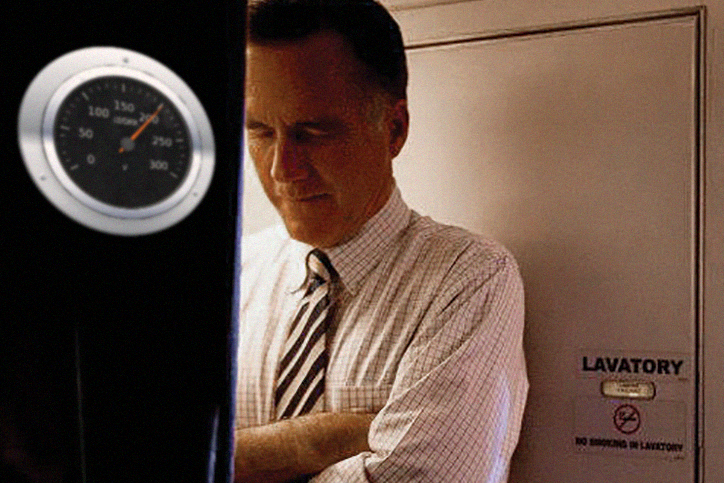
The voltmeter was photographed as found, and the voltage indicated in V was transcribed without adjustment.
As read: 200 V
